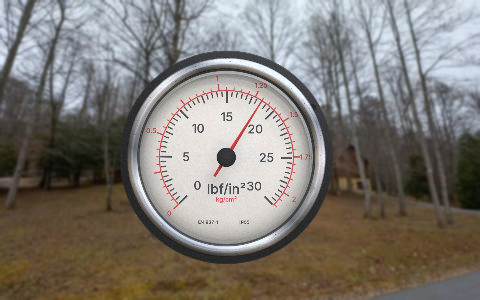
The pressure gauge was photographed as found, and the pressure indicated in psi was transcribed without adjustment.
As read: 18.5 psi
